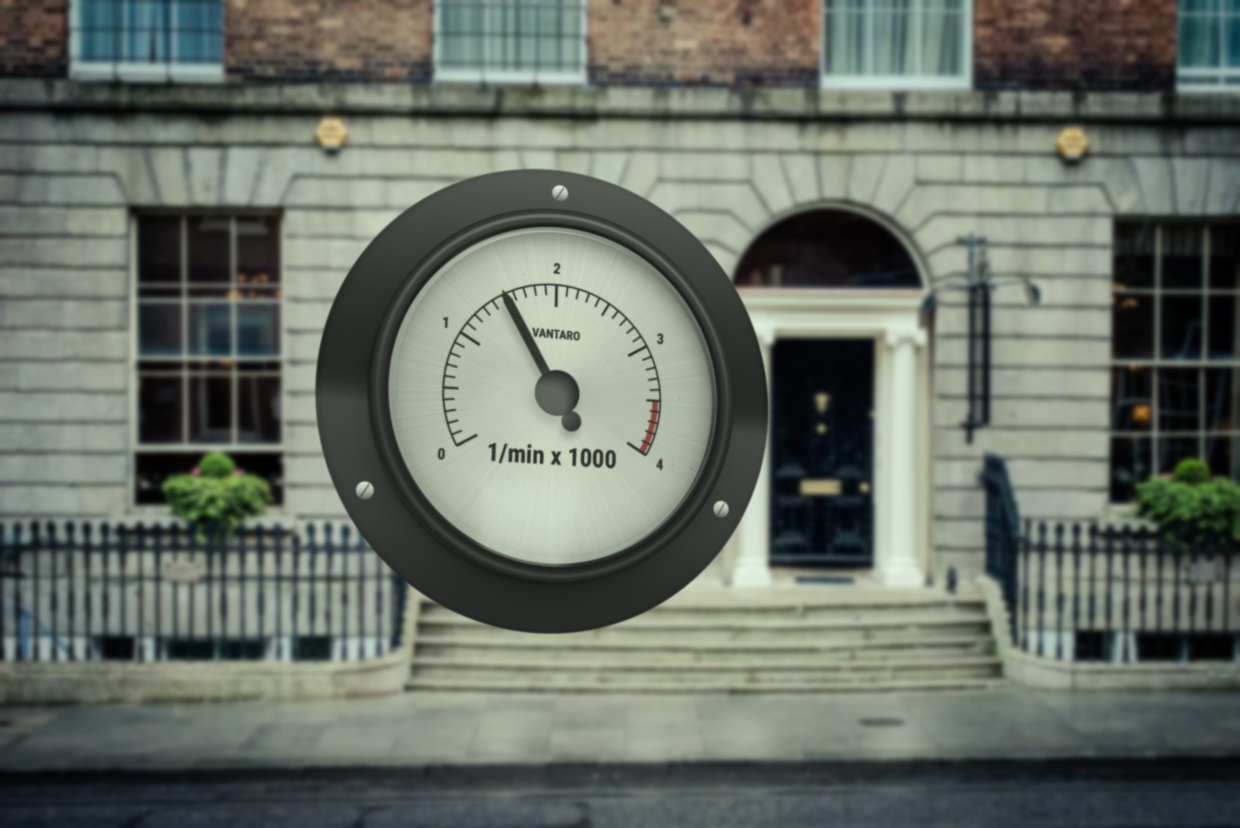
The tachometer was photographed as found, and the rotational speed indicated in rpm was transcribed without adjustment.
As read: 1500 rpm
